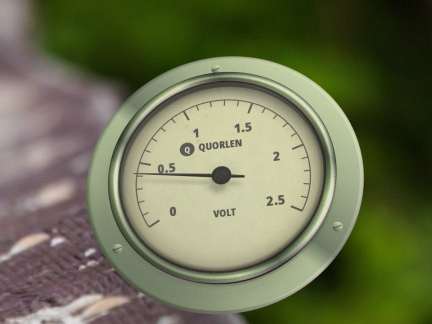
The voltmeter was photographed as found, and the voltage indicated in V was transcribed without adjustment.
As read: 0.4 V
